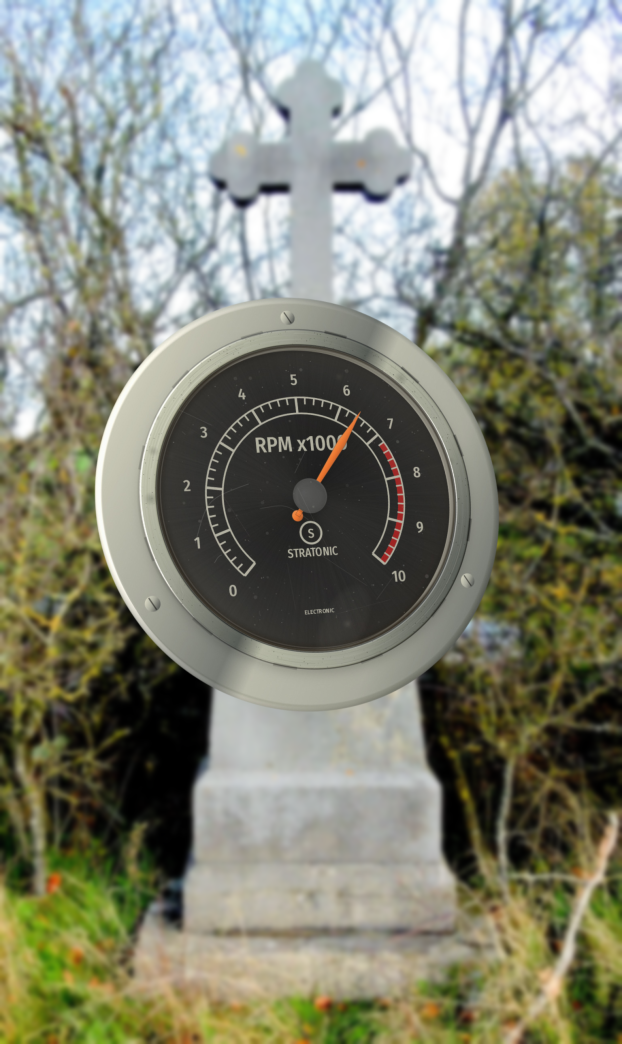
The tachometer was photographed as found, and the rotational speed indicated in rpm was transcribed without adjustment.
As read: 6400 rpm
